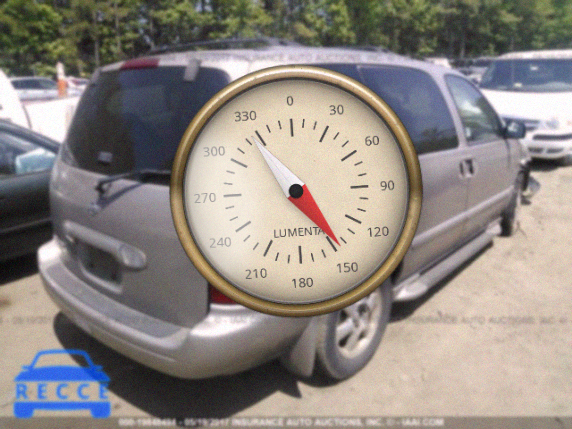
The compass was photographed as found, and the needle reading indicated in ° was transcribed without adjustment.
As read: 145 °
